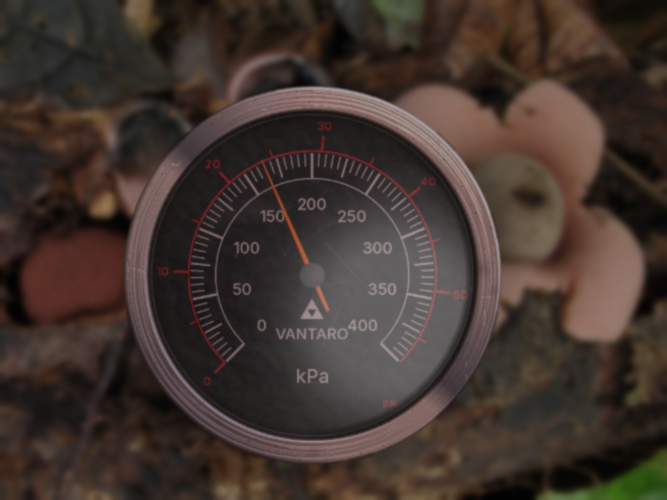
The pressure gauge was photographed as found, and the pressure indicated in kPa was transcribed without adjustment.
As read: 165 kPa
